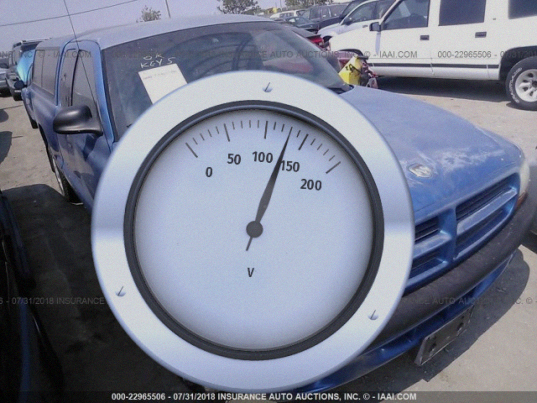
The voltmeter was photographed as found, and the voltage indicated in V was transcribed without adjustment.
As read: 130 V
